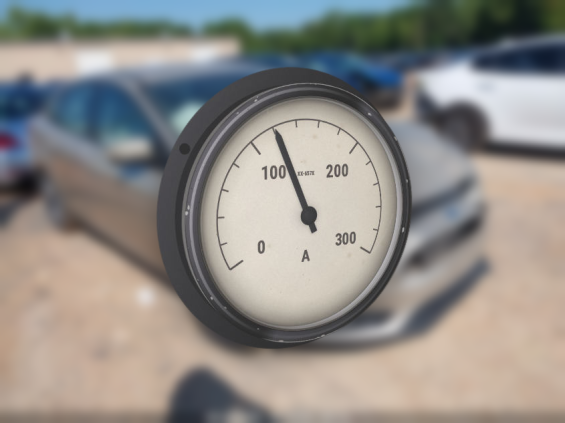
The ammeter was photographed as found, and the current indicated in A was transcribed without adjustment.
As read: 120 A
